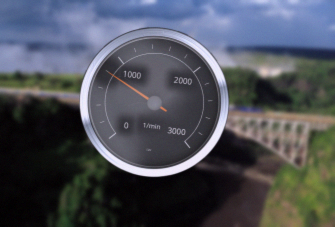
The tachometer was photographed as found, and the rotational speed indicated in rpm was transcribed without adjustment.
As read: 800 rpm
